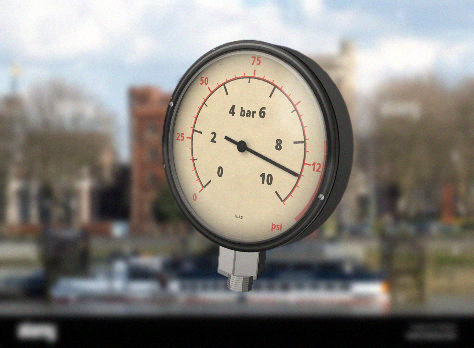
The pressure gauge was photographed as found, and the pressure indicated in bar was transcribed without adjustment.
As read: 9 bar
